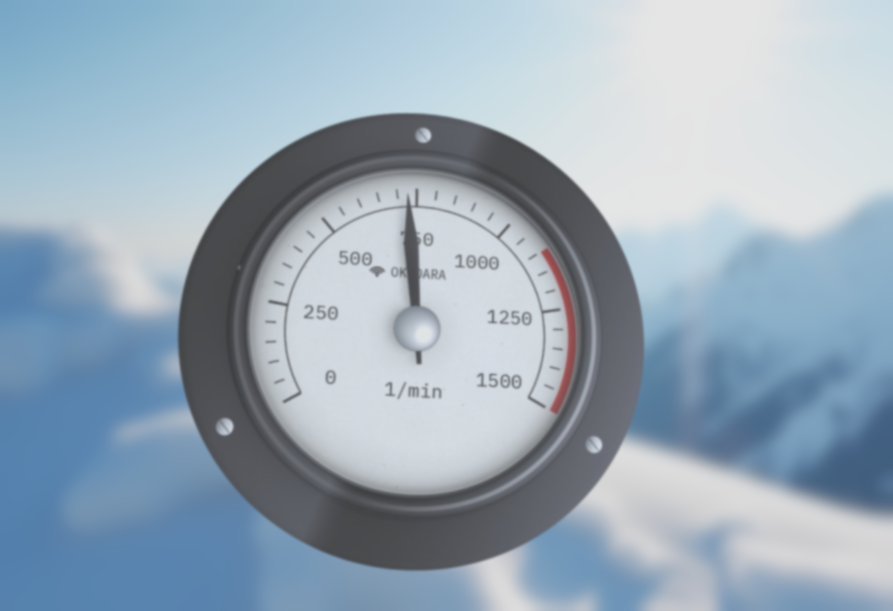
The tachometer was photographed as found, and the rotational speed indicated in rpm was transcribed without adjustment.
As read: 725 rpm
